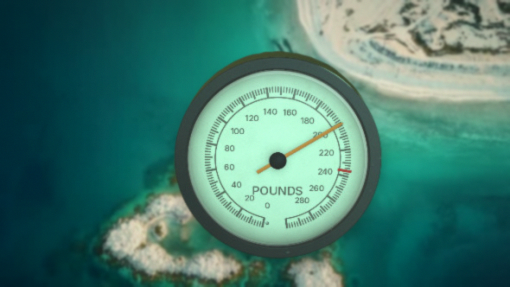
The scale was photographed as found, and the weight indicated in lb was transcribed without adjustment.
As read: 200 lb
